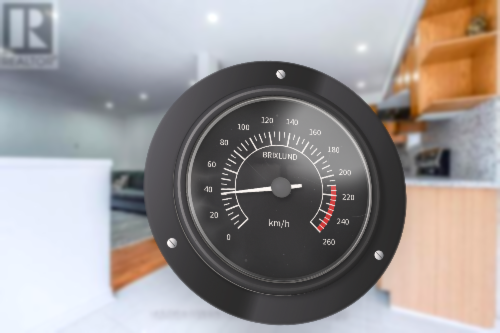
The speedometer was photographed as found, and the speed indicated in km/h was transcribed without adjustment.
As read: 35 km/h
